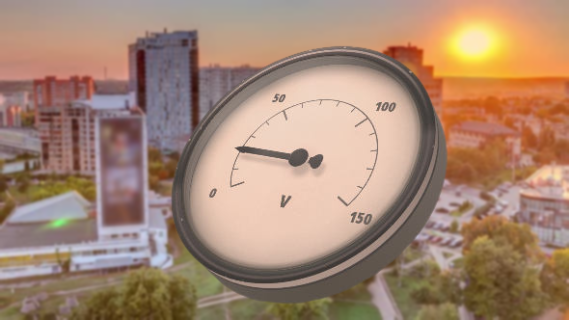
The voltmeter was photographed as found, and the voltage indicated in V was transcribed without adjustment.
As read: 20 V
